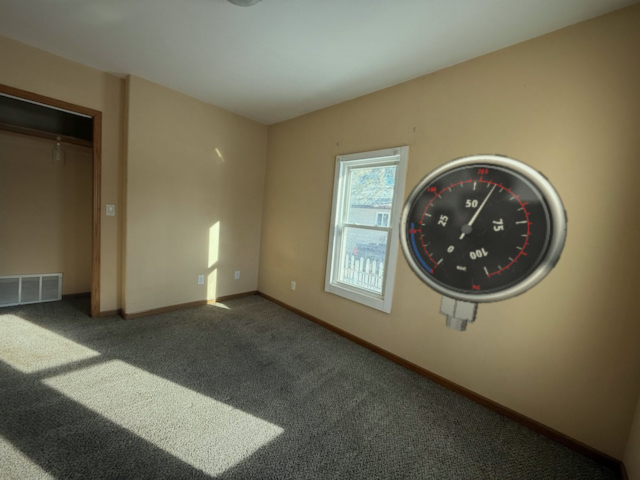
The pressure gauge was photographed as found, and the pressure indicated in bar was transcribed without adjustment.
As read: 57.5 bar
